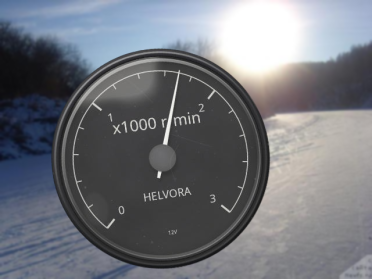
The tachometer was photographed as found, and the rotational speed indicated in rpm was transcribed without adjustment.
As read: 1700 rpm
